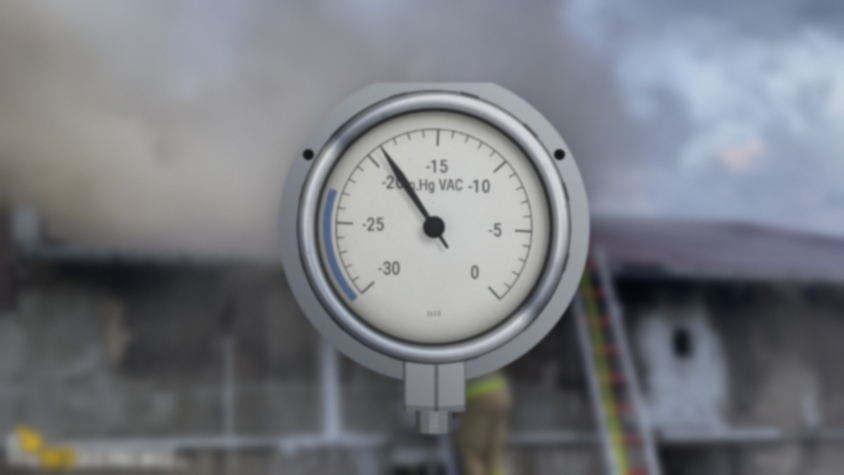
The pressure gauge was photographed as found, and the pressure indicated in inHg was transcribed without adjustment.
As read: -19 inHg
